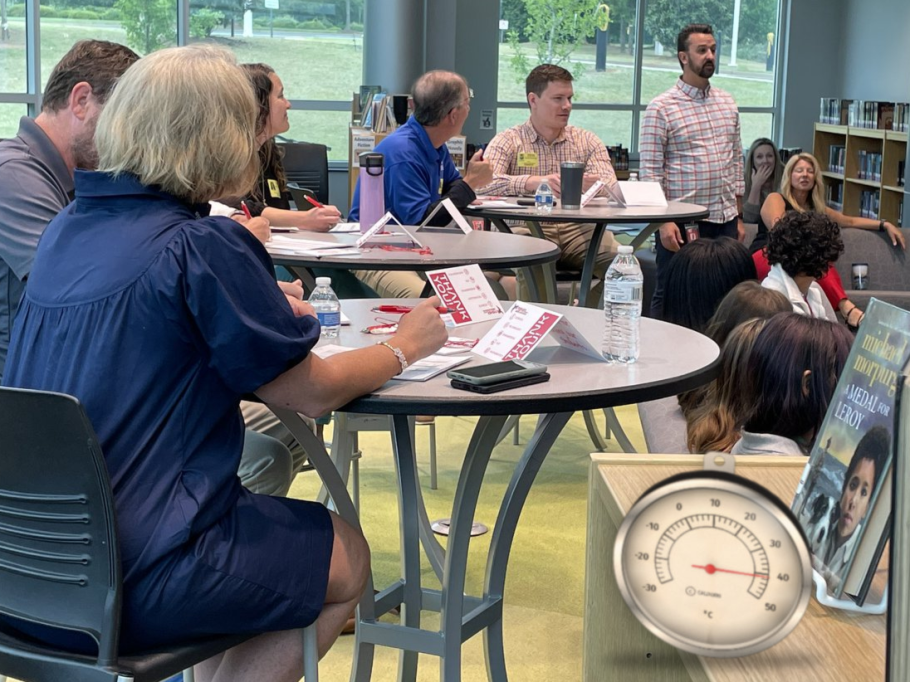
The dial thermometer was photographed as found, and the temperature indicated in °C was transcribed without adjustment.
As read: 40 °C
